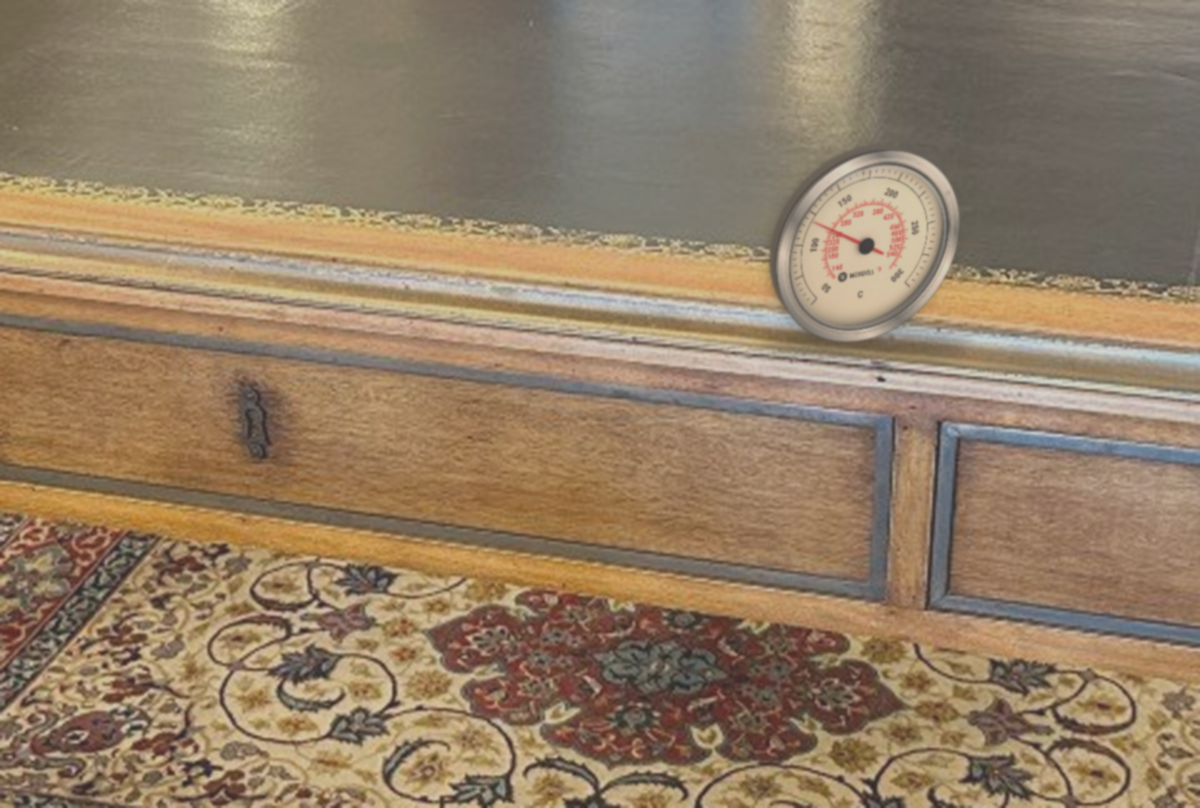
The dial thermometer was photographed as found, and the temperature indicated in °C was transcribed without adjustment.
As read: 120 °C
